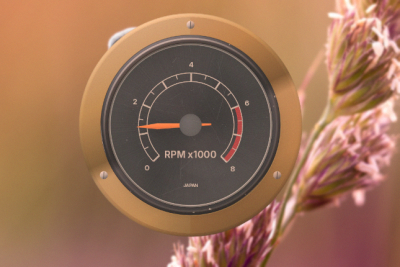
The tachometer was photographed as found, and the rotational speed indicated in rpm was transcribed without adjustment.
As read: 1250 rpm
